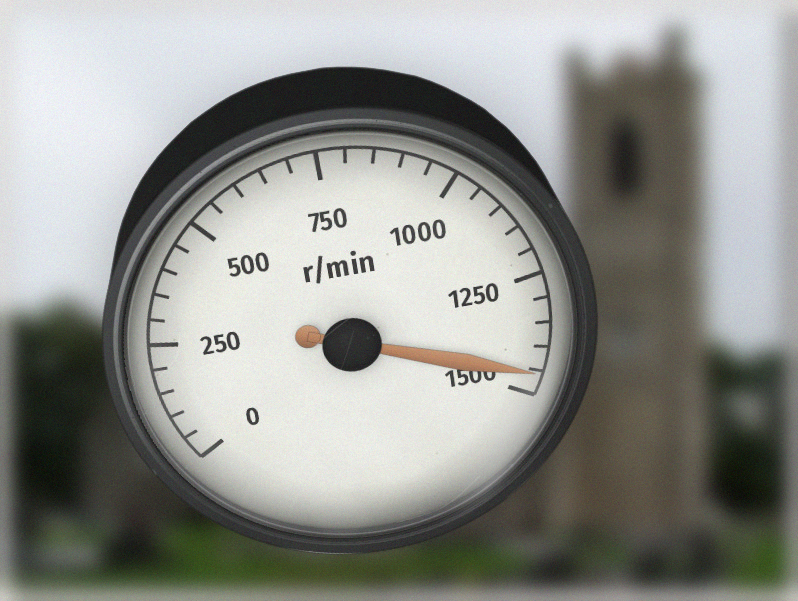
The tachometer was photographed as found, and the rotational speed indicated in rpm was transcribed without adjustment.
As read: 1450 rpm
